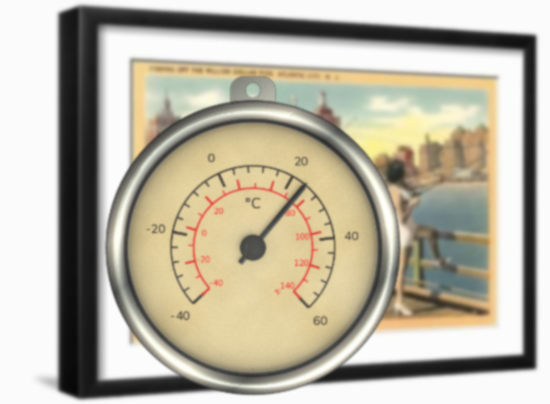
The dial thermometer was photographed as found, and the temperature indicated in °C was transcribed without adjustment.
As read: 24 °C
